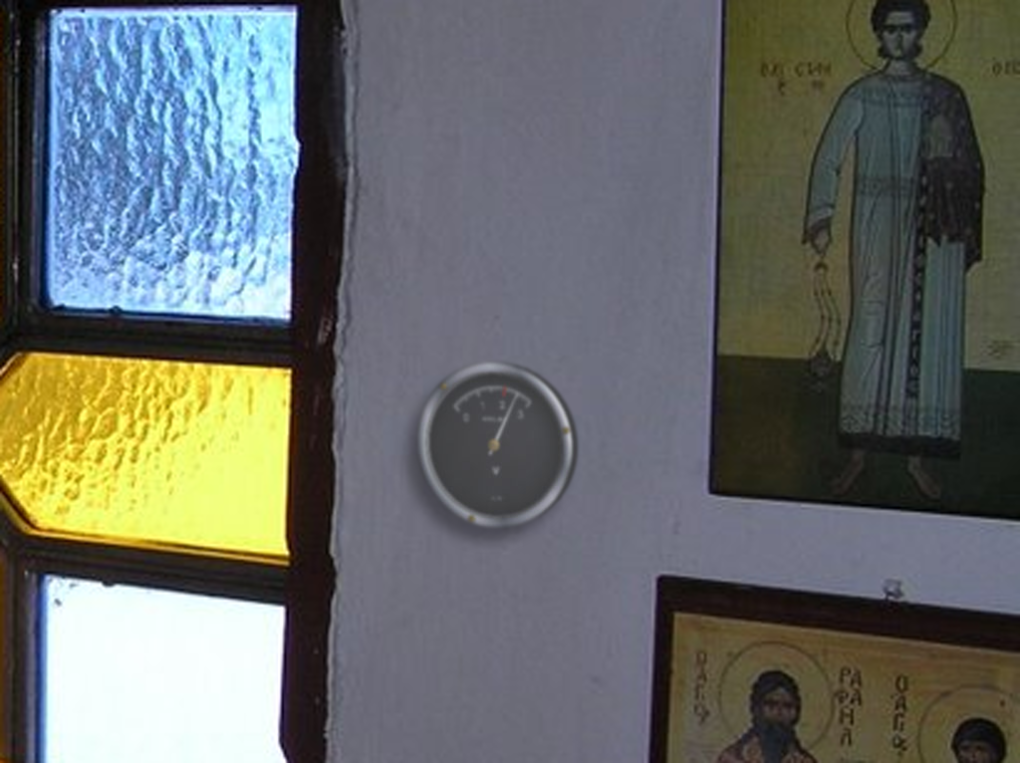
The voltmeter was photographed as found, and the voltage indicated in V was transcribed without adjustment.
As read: 2.5 V
